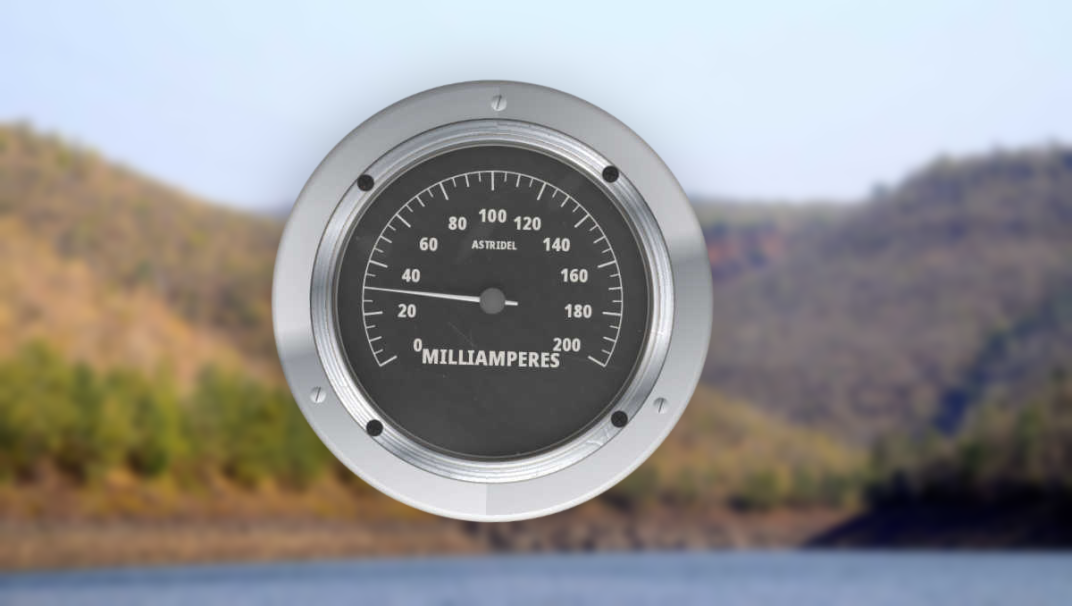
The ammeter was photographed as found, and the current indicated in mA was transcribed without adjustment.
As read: 30 mA
